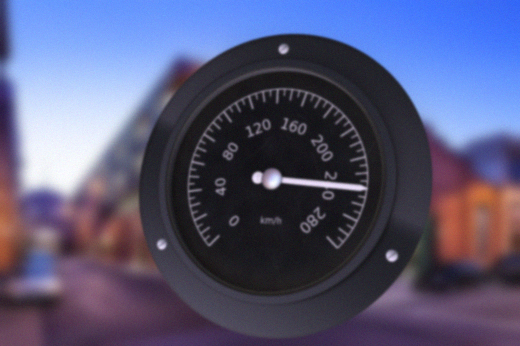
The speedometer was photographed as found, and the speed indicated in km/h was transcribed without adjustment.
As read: 240 km/h
